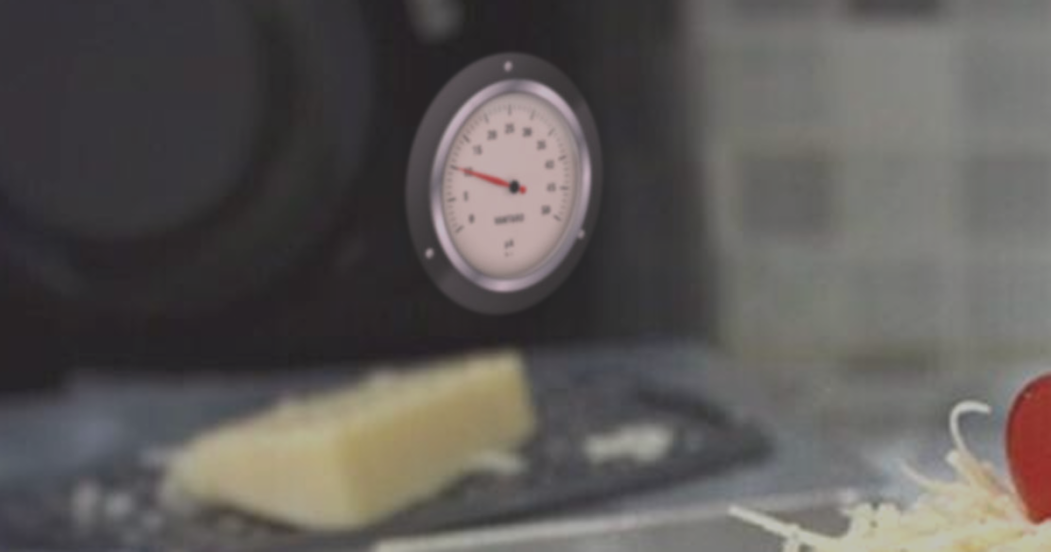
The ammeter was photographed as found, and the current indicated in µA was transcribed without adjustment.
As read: 10 µA
